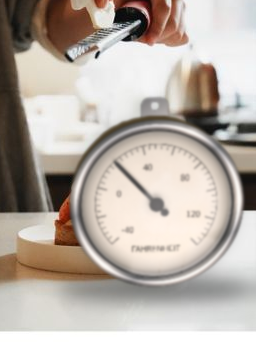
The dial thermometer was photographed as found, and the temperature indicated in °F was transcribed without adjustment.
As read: 20 °F
